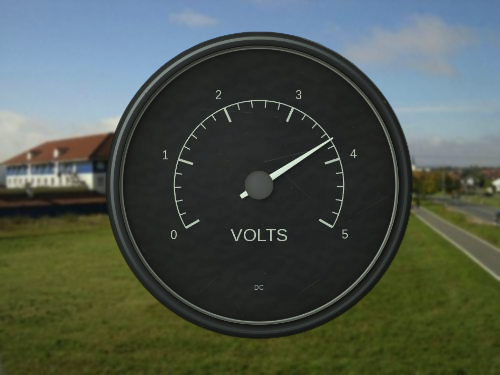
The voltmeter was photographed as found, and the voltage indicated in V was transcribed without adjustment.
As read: 3.7 V
